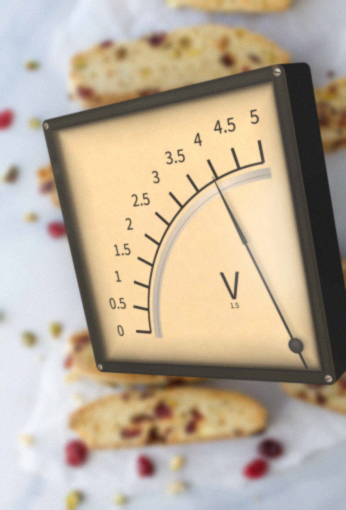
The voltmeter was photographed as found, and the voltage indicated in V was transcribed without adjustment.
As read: 4 V
